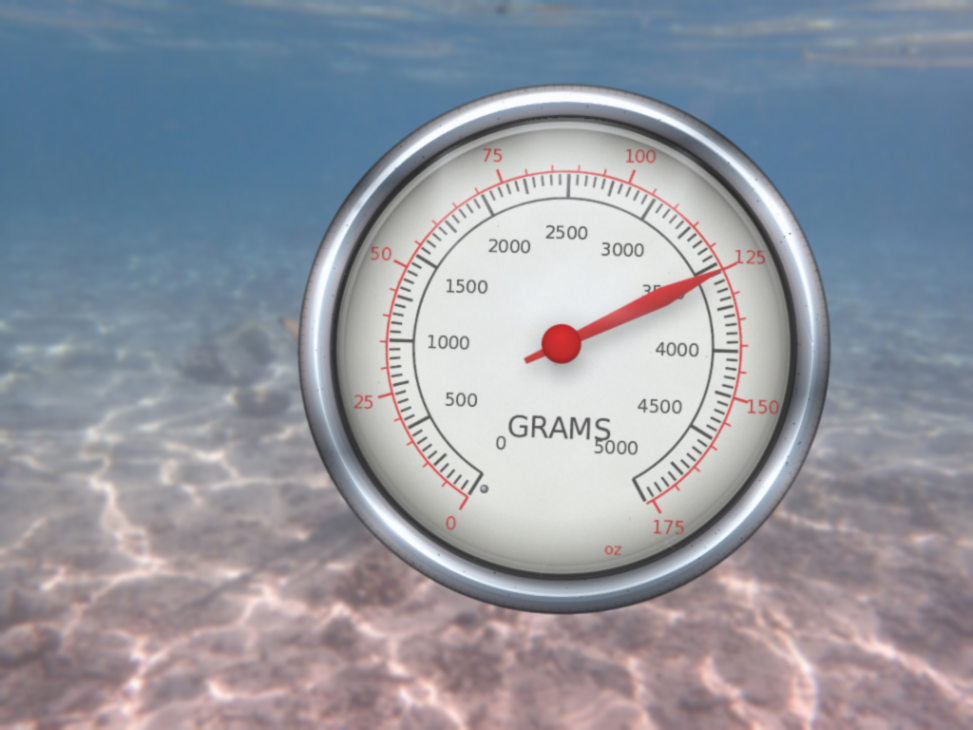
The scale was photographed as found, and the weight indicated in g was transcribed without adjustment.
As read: 3550 g
